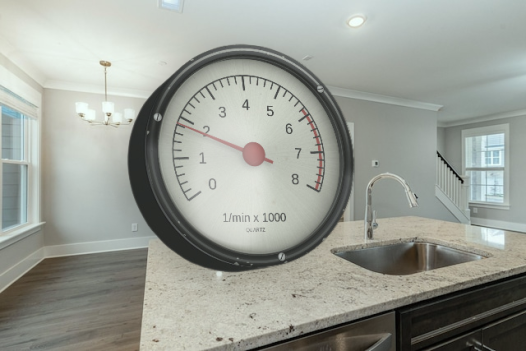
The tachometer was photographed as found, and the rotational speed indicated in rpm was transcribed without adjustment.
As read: 1800 rpm
